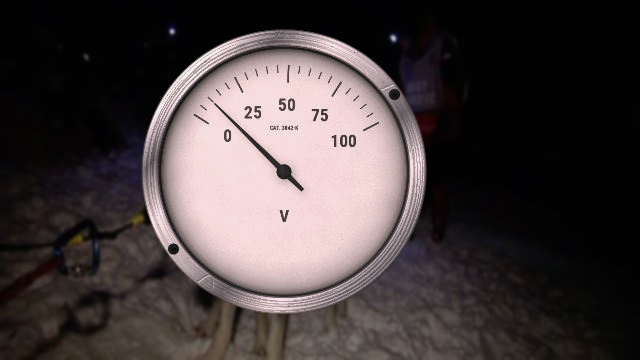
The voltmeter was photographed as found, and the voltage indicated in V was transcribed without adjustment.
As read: 10 V
